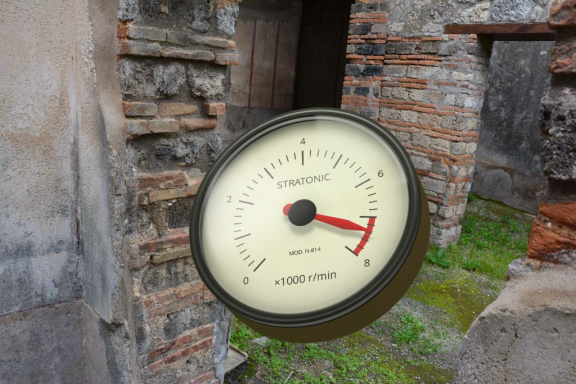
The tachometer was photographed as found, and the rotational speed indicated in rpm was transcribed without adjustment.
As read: 7400 rpm
